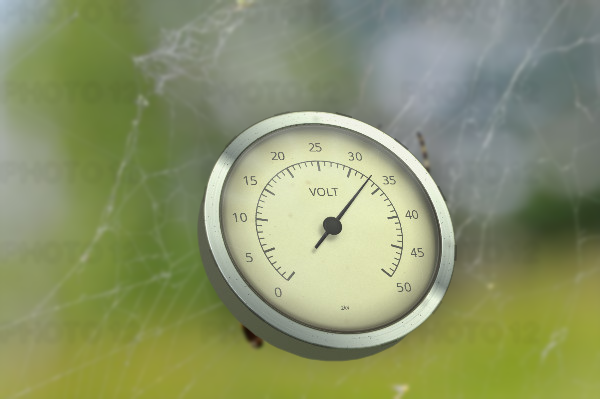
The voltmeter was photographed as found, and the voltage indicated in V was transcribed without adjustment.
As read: 33 V
